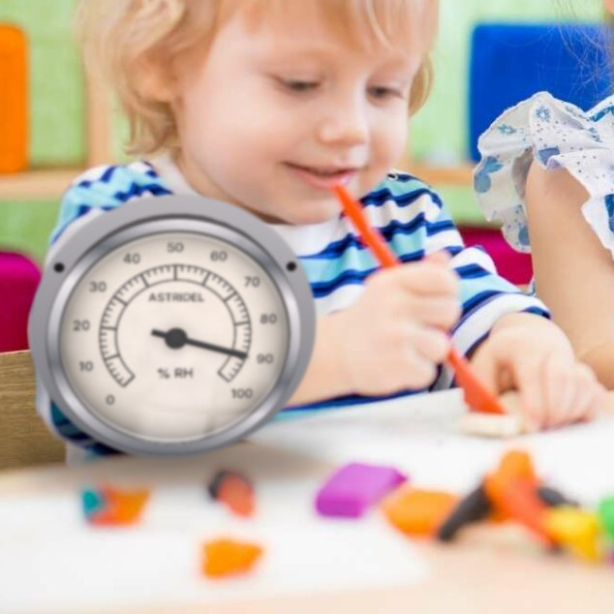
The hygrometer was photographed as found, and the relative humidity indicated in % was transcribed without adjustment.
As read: 90 %
